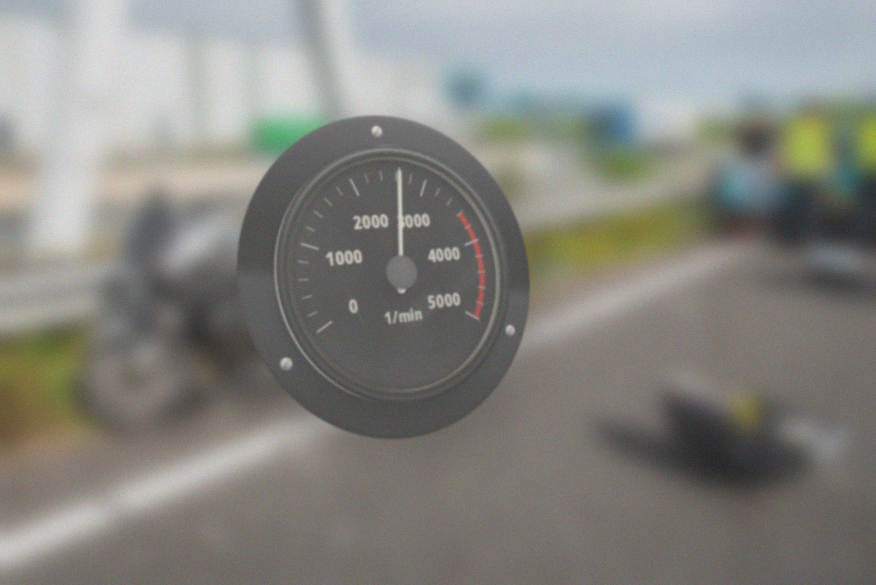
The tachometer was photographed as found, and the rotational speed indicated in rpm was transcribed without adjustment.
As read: 2600 rpm
